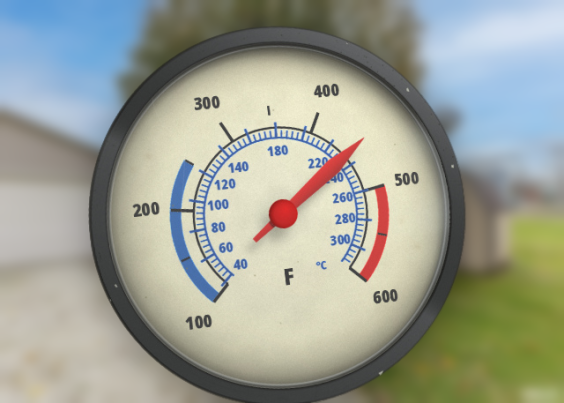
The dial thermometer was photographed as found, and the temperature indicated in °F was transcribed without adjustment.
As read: 450 °F
